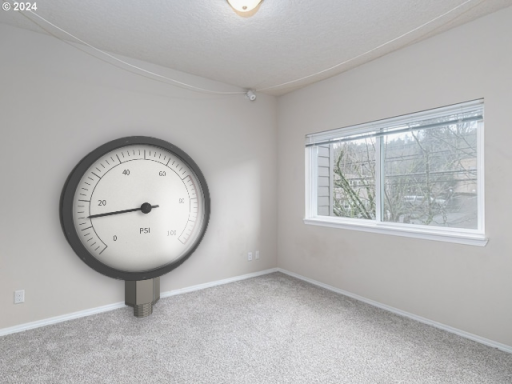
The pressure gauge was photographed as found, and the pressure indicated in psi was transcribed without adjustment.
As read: 14 psi
